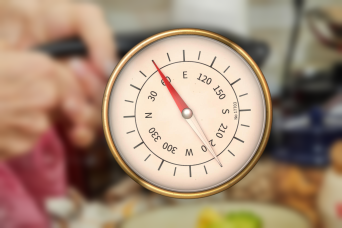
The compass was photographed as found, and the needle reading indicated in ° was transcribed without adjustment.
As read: 60 °
